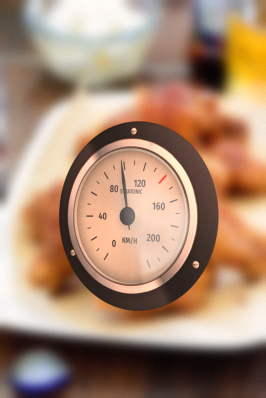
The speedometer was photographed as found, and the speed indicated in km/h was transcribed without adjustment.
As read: 100 km/h
